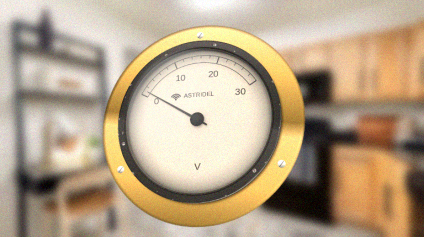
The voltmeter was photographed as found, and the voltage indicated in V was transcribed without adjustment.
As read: 1 V
